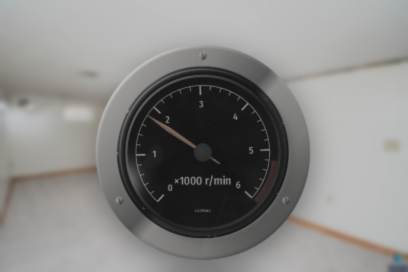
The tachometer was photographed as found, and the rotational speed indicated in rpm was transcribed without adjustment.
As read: 1800 rpm
